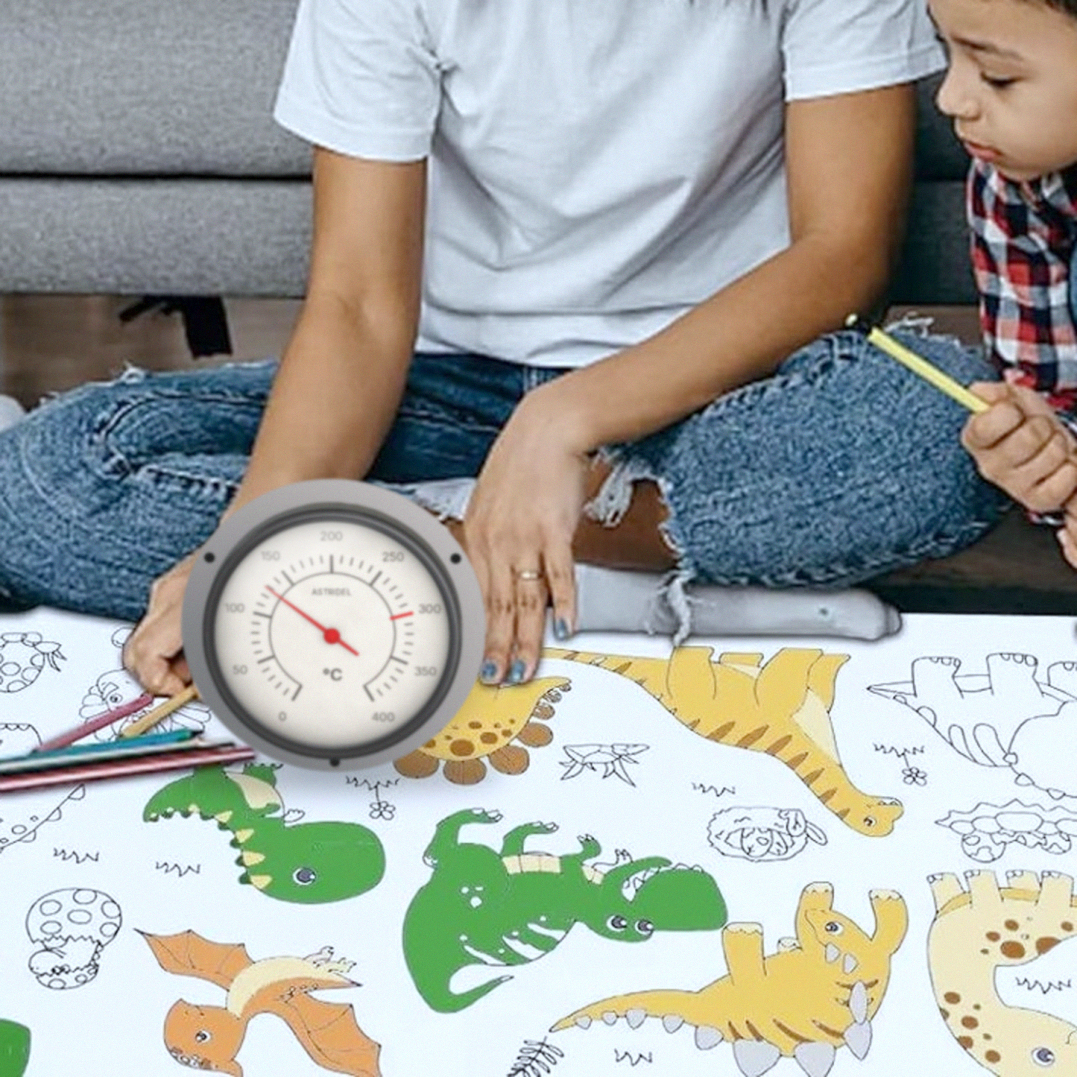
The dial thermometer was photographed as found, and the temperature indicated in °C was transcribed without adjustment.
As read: 130 °C
